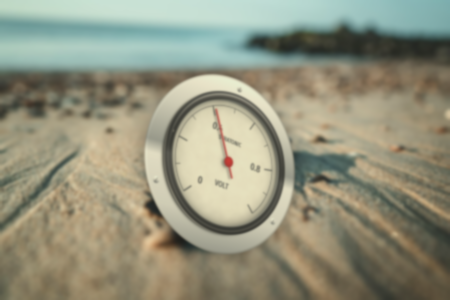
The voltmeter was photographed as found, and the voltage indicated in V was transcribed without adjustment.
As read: 0.4 V
